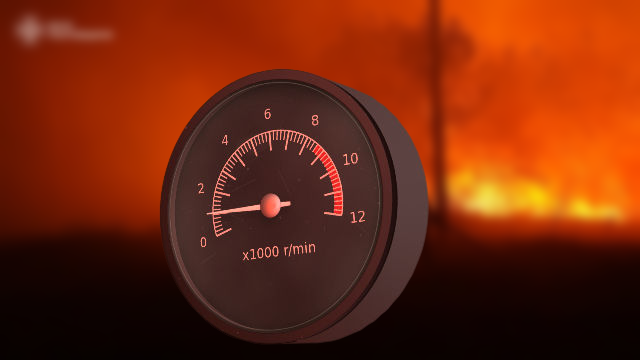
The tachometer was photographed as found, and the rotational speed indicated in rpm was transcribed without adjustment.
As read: 1000 rpm
